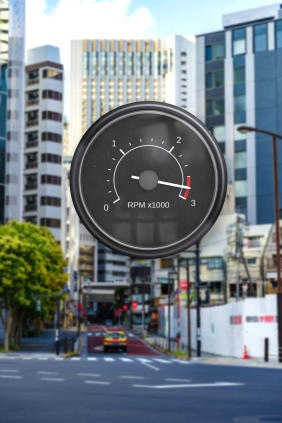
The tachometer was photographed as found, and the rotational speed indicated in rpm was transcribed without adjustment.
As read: 2800 rpm
